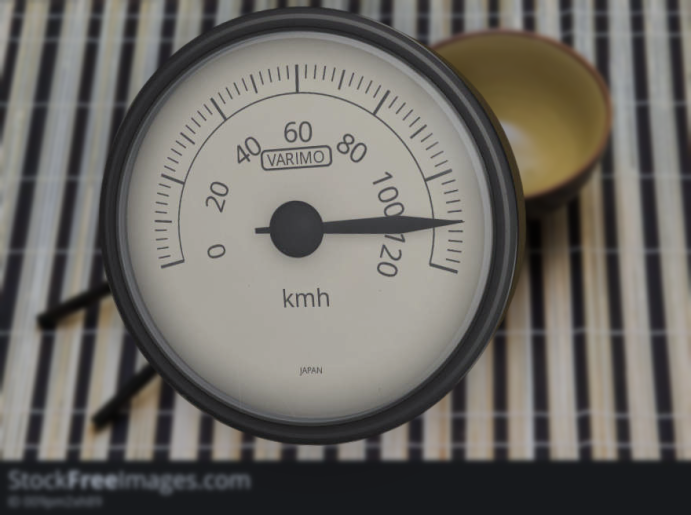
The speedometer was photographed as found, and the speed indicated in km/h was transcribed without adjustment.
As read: 110 km/h
